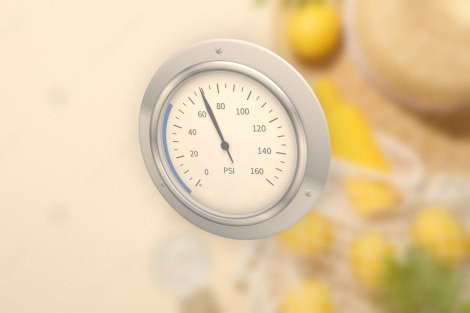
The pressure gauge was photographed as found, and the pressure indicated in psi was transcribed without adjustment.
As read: 70 psi
